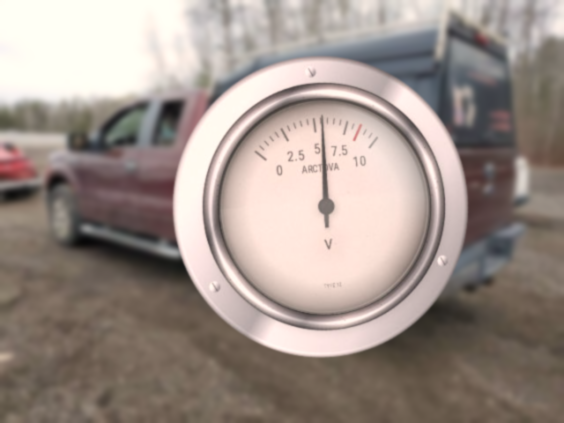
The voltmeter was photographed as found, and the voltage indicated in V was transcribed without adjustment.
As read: 5.5 V
